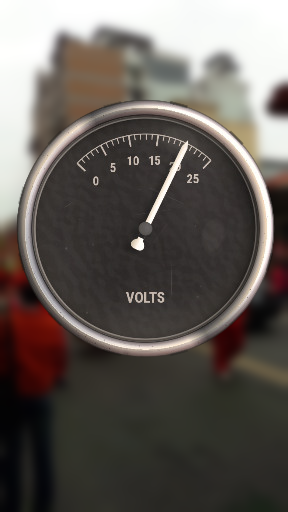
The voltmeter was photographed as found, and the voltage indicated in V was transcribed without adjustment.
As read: 20 V
